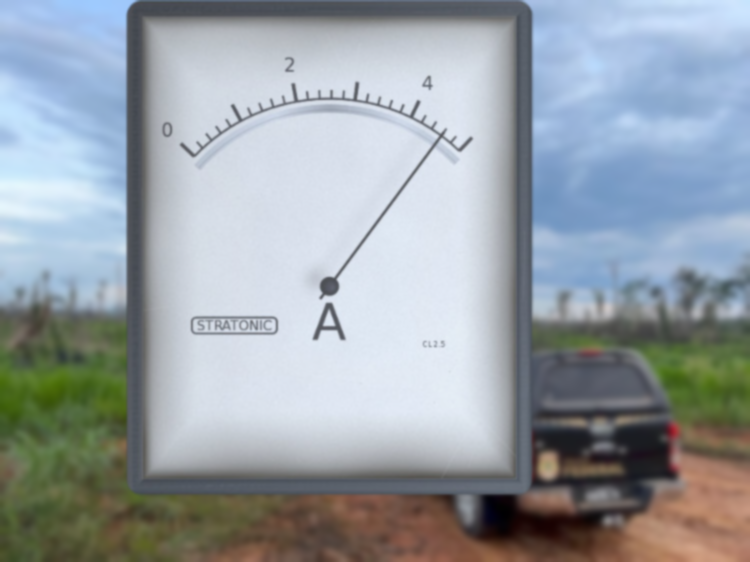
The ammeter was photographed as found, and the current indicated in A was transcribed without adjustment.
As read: 4.6 A
